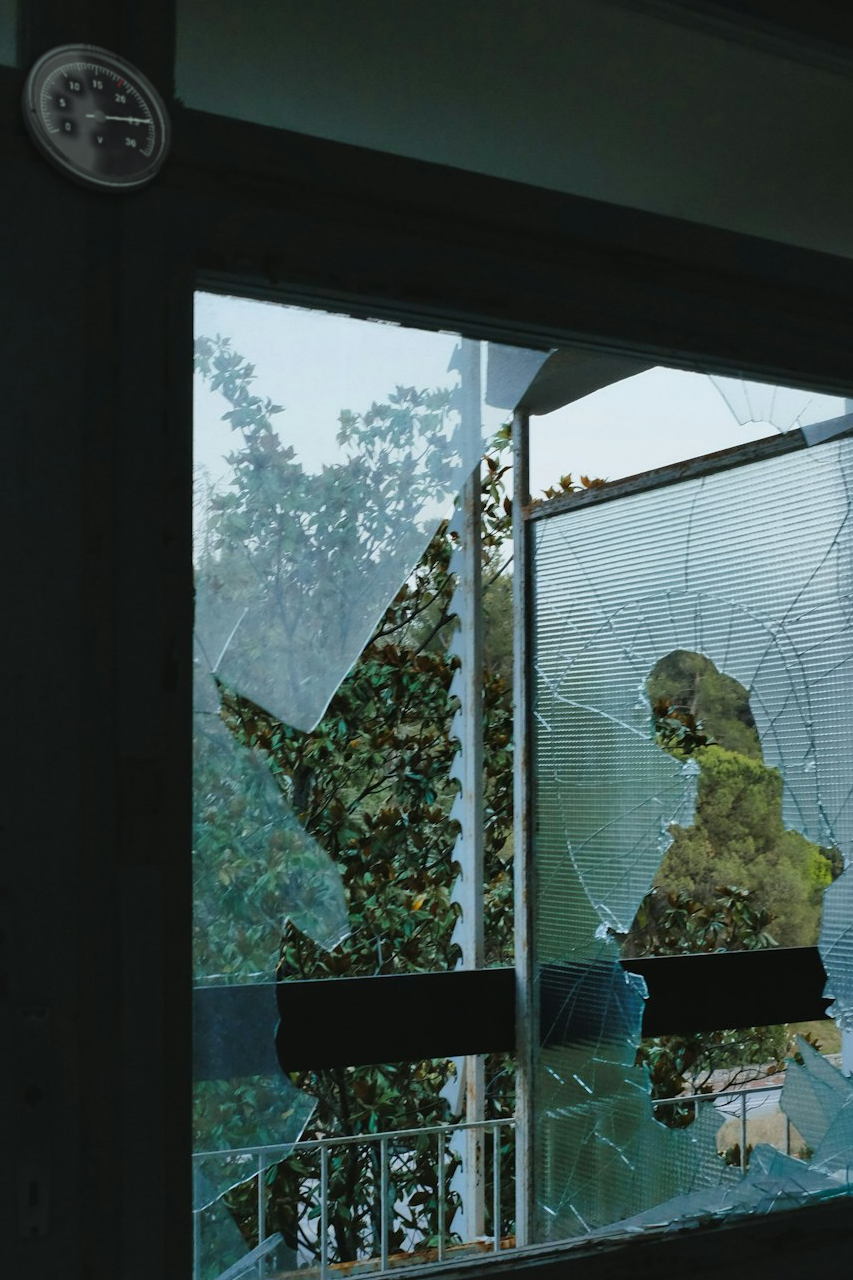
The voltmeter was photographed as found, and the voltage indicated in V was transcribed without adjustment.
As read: 25 V
